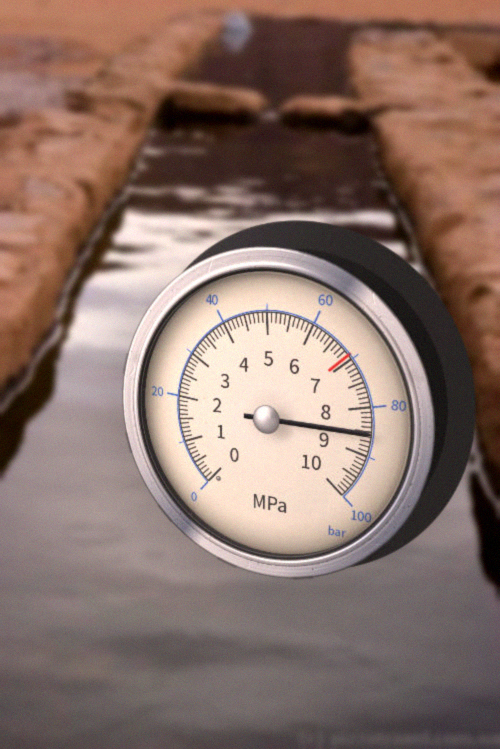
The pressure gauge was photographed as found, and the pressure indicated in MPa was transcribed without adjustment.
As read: 8.5 MPa
